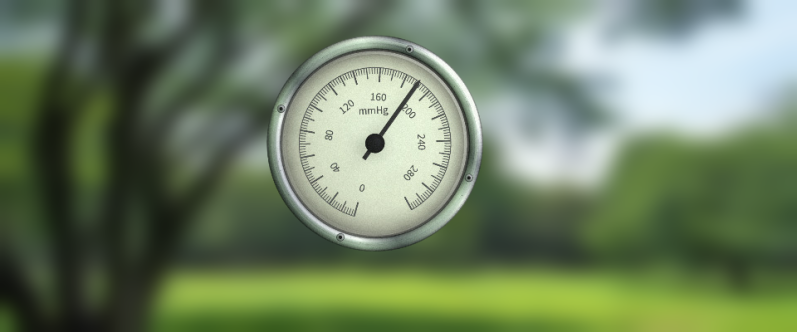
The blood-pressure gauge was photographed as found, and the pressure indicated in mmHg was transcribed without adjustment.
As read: 190 mmHg
